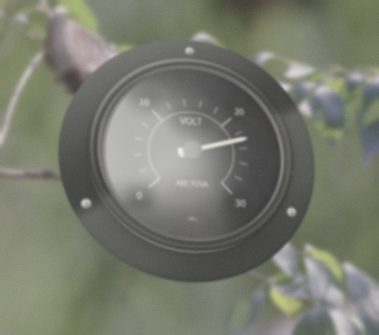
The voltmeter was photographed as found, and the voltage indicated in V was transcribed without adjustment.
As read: 23 V
